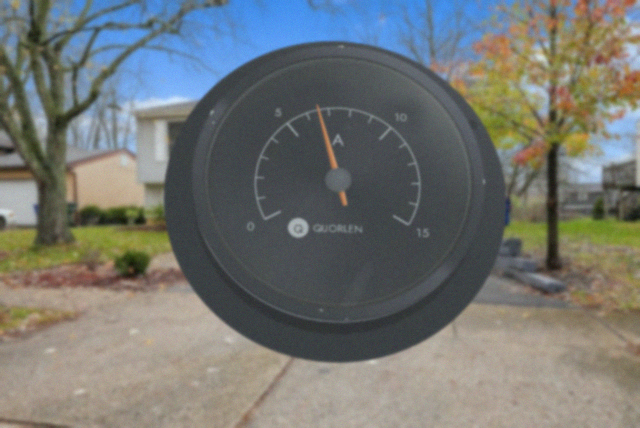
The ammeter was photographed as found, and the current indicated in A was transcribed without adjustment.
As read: 6.5 A
